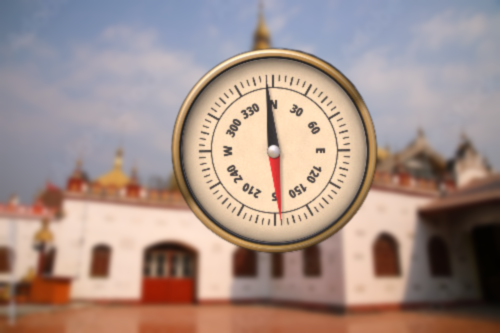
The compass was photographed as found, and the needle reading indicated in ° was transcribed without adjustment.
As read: 175 °
